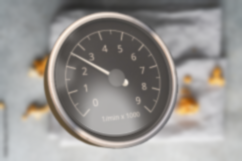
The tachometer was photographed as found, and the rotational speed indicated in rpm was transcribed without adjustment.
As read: 2500 rpm
